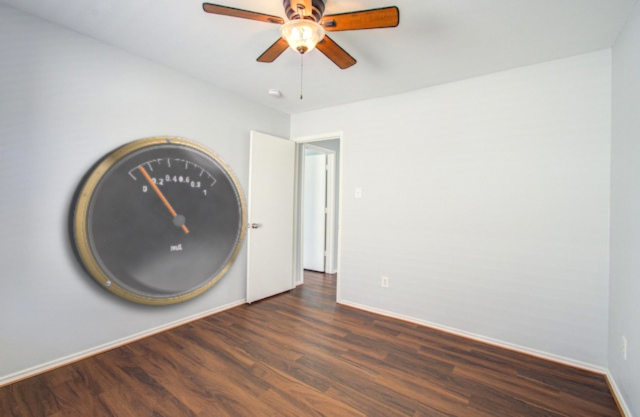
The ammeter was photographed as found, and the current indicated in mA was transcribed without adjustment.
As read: 0.1 mA
